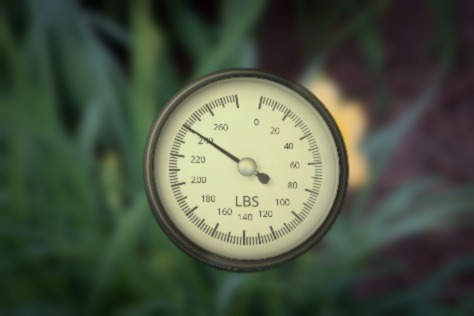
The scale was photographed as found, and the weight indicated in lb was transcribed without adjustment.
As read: 240 lb
